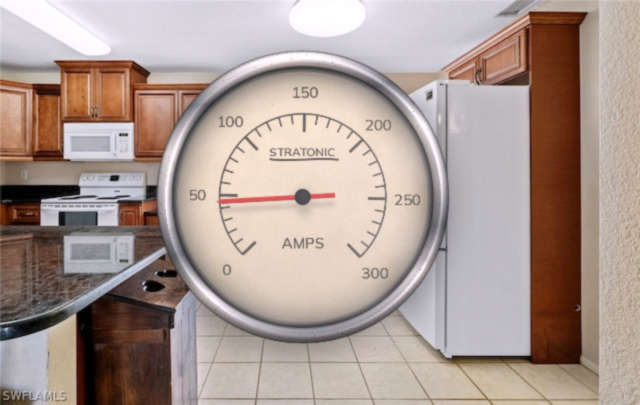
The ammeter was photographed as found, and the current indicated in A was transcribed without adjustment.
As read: 45 A
